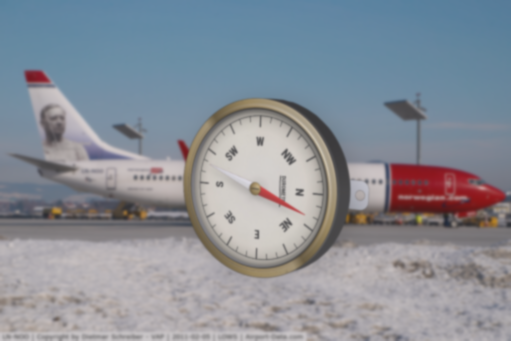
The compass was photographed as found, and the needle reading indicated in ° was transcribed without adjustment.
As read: 20 °
